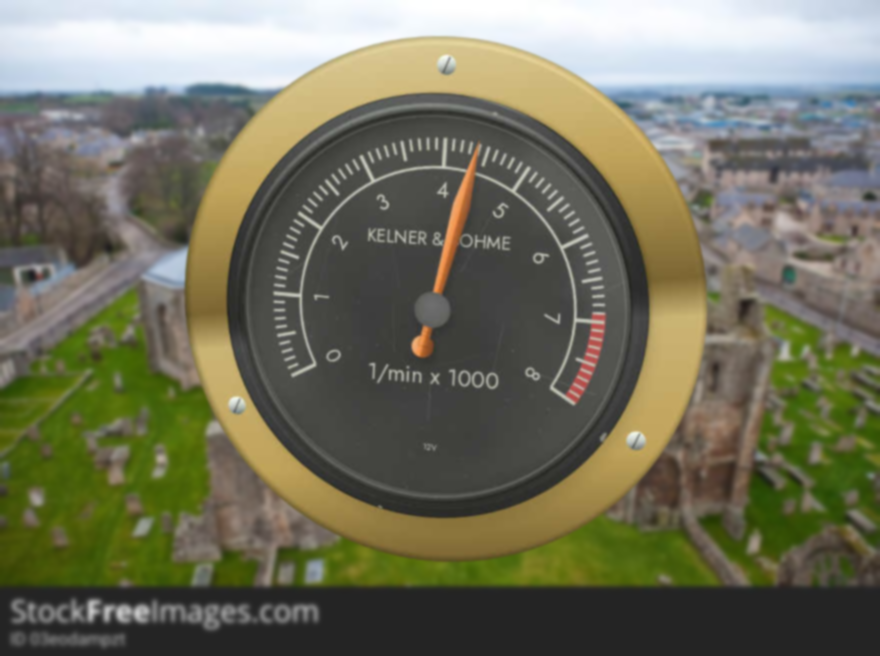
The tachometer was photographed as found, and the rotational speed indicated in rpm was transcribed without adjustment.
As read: 4400 rpm
